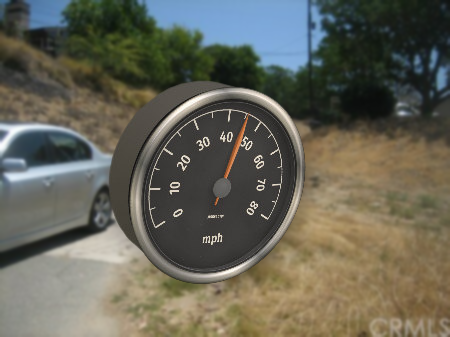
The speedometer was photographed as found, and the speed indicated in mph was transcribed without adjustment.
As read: 45 mph
